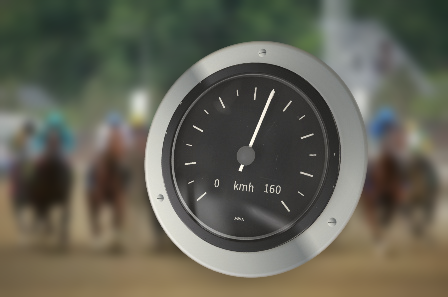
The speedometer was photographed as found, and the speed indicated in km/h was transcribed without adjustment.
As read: 90 km/h
